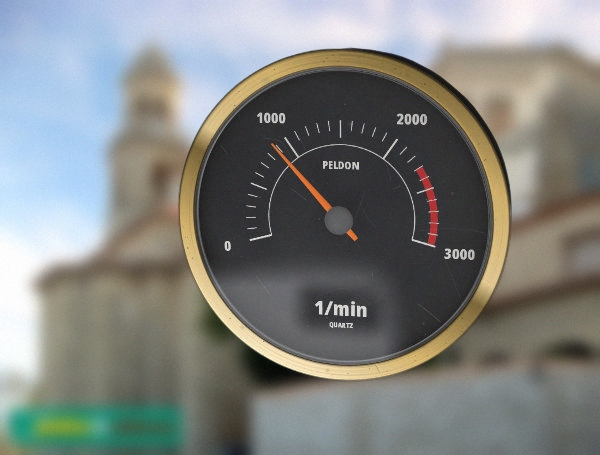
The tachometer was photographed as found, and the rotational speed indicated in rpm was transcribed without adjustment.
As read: 900 rpm
